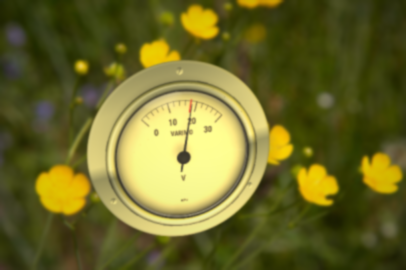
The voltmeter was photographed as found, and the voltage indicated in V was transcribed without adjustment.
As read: 18 V
